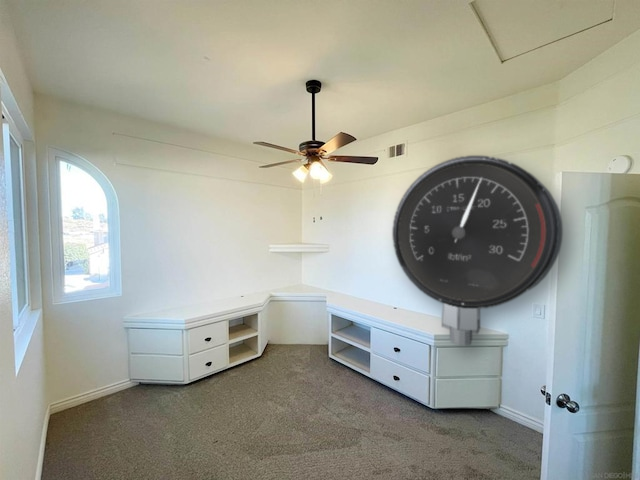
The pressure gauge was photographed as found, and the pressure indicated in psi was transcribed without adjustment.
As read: 18 psi
